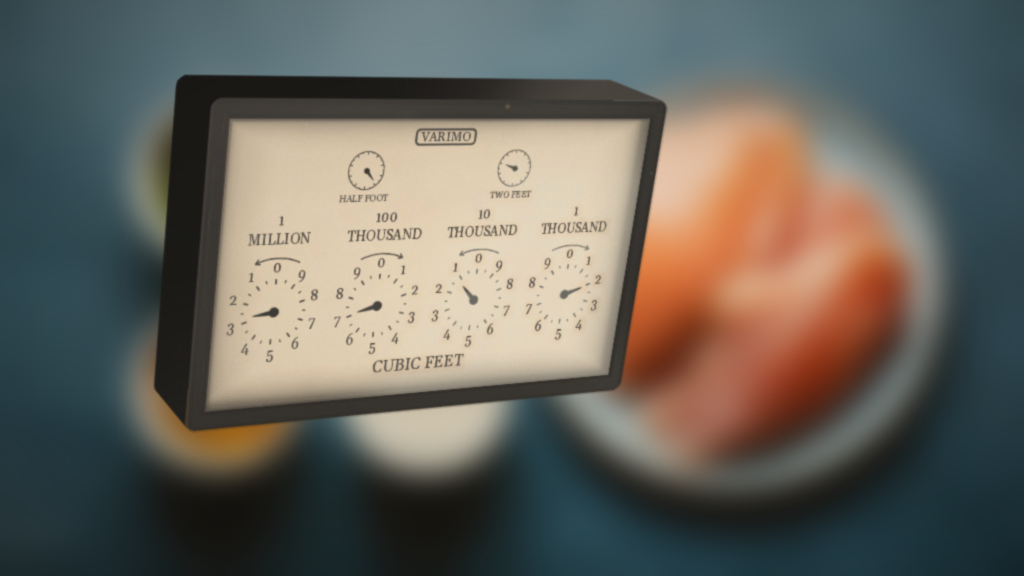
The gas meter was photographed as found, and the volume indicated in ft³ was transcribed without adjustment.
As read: 271200 ft³
